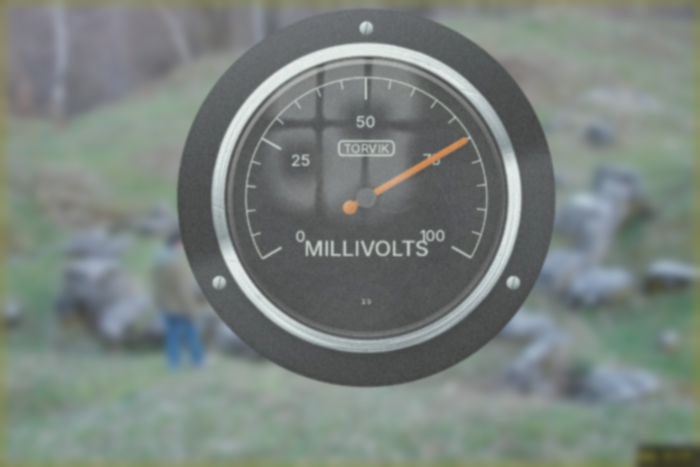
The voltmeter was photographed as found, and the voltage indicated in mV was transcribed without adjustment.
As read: 75 mV
